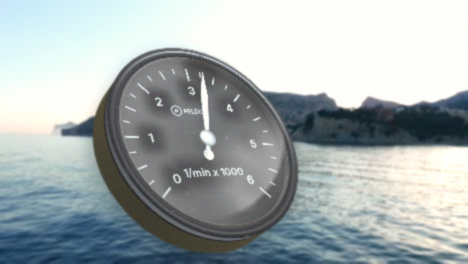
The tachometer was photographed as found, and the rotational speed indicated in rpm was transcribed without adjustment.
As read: 3250 rpm
